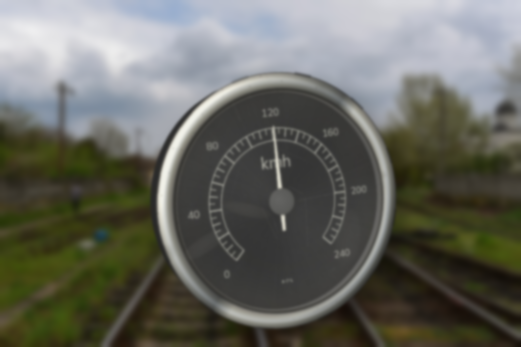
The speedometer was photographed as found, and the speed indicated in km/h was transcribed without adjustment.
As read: 120 km/h
